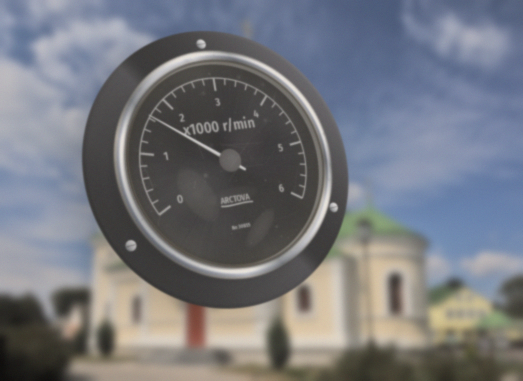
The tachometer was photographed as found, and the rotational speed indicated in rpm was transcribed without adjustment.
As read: 1600 rpm
